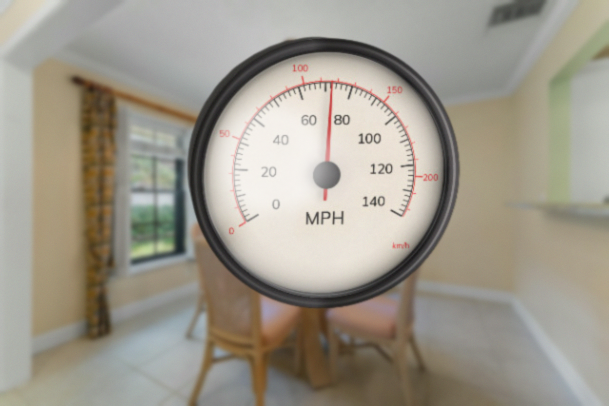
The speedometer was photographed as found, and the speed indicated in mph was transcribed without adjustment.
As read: 72 mph
